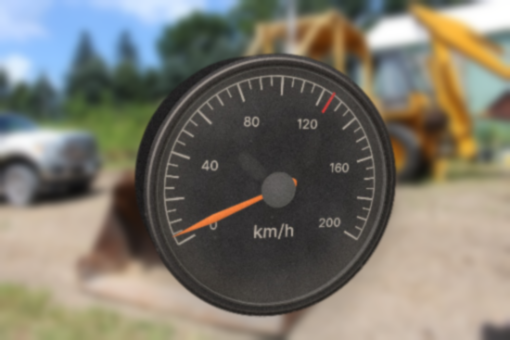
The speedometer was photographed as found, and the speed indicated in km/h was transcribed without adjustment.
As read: 5 km/h
